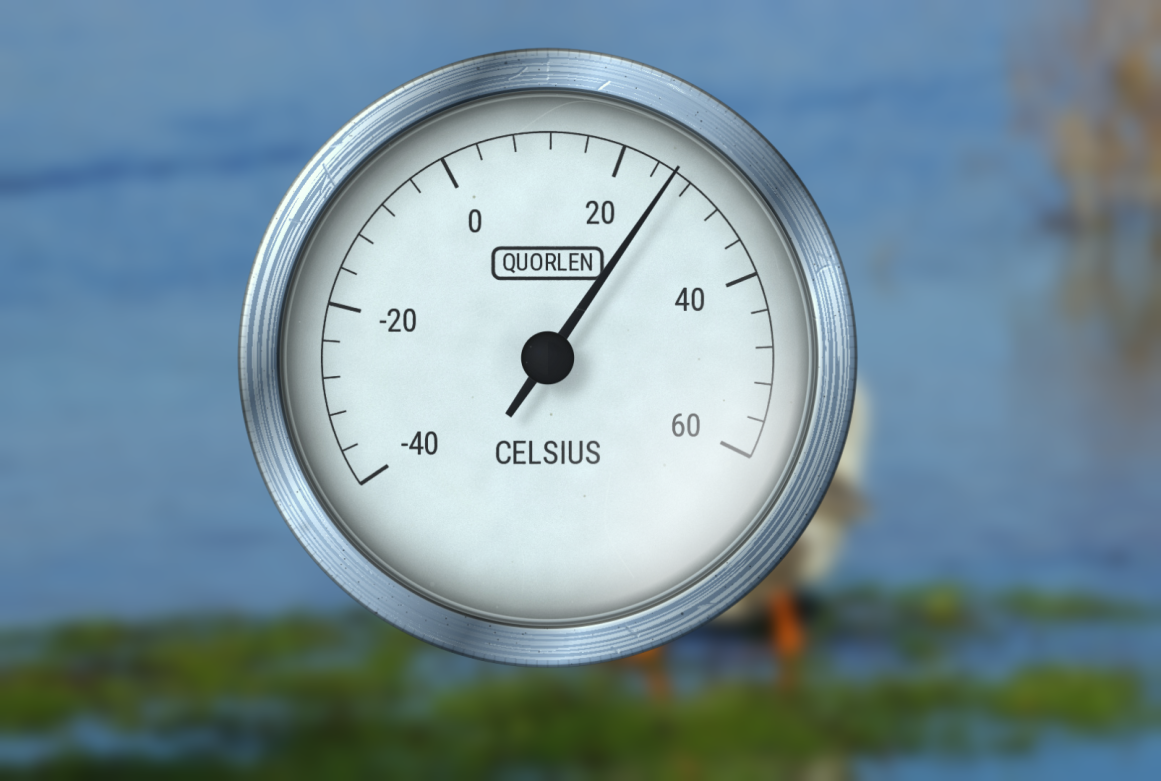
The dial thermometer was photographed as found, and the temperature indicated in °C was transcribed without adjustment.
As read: 26 °C
